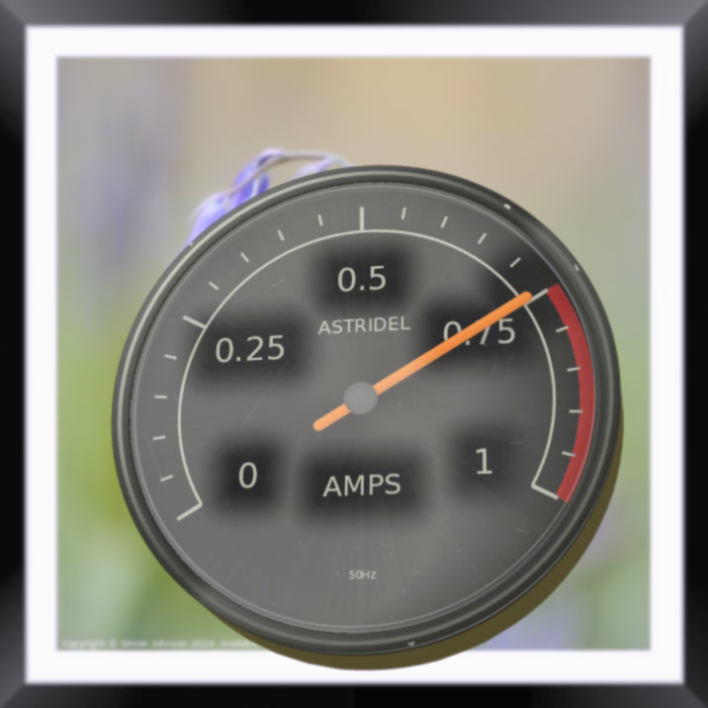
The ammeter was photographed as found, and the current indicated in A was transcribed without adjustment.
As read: 0.75 A
